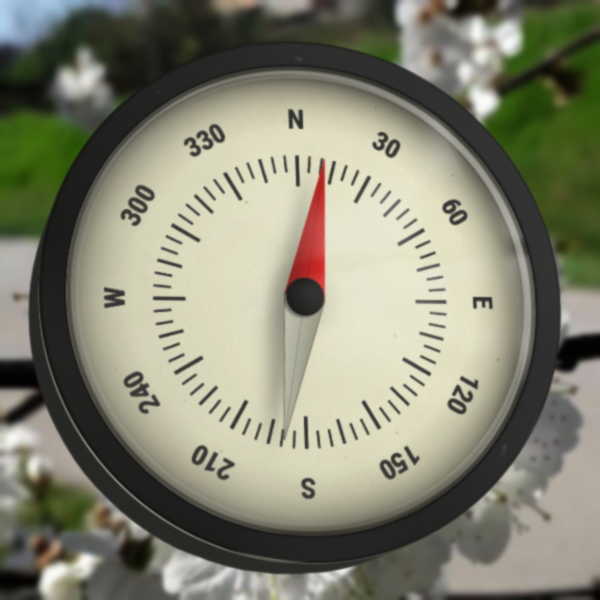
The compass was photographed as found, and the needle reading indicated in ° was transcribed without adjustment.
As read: 10 °
